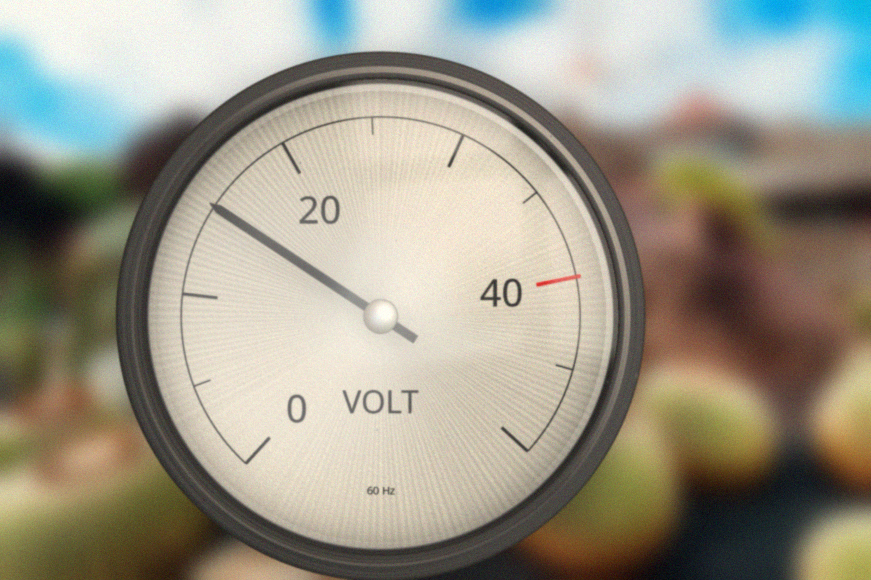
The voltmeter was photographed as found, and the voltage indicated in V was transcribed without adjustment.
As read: 15 V
